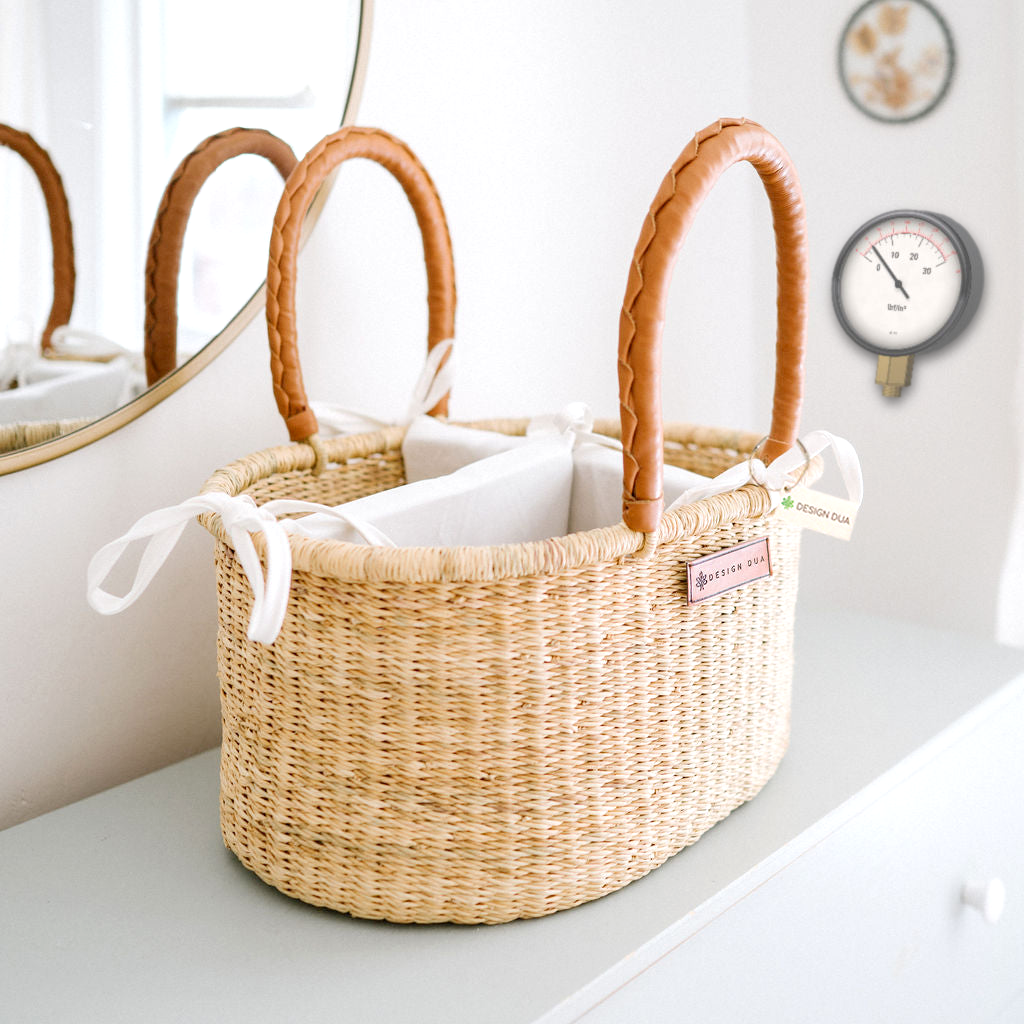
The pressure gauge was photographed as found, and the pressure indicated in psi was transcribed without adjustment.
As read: 4 psi
